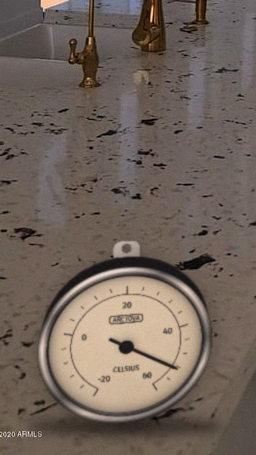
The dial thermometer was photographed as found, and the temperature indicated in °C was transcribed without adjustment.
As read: 52 °C
